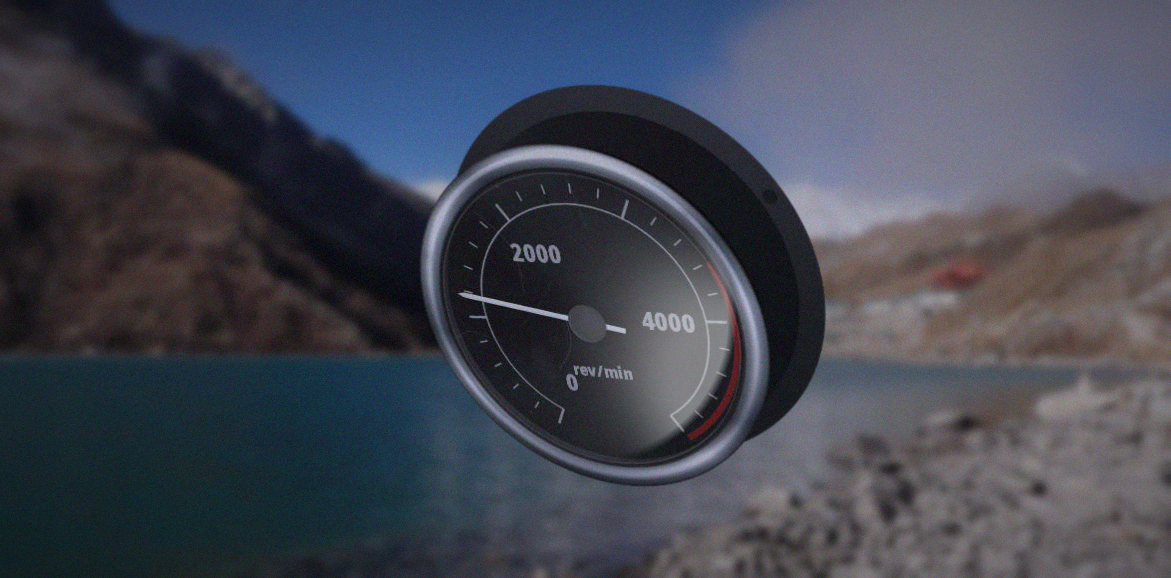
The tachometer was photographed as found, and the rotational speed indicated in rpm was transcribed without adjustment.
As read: 1200 rpm
